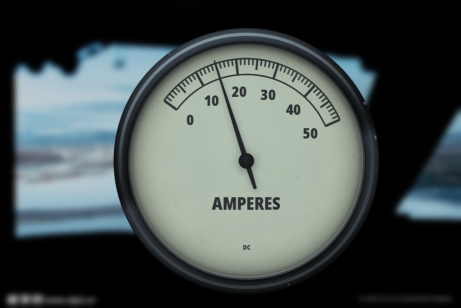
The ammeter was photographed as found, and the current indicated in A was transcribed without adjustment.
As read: 15 A
